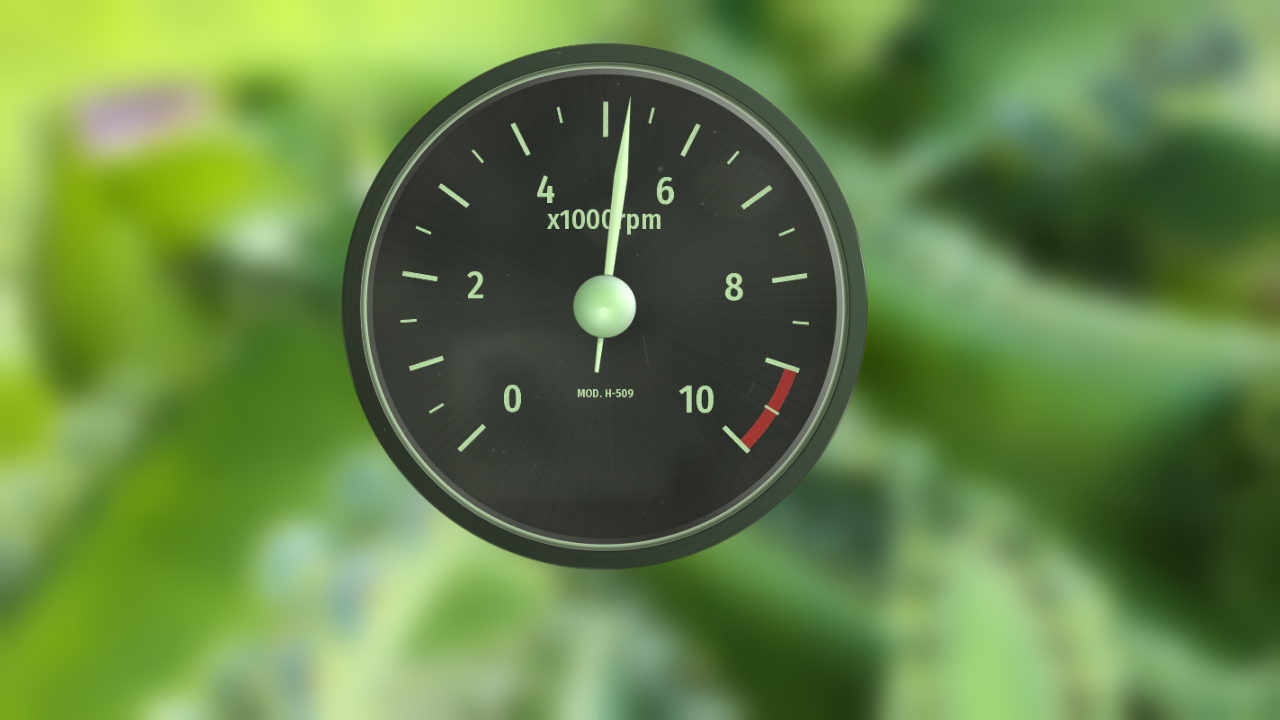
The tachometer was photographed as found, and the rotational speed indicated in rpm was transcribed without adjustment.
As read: 5250 rpm
